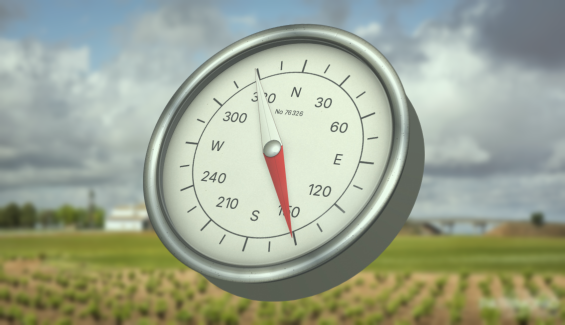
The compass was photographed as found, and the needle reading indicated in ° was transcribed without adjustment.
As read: 150 °
